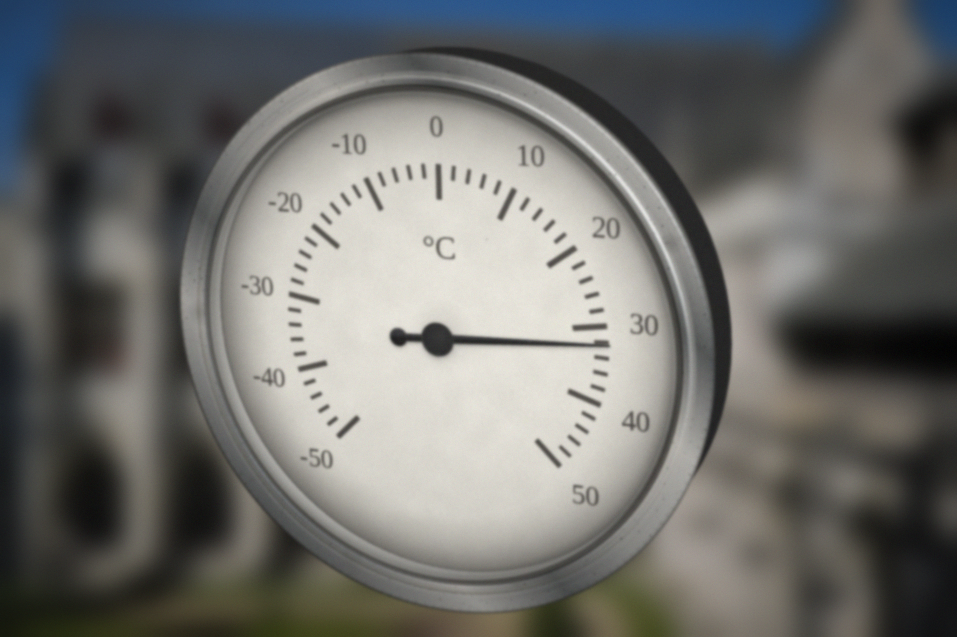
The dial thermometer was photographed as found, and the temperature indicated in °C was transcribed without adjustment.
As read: 32 °C
